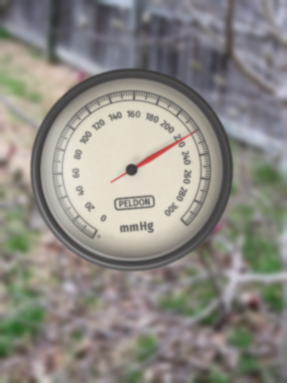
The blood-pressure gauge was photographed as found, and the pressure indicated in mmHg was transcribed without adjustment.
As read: 220 mmHg
